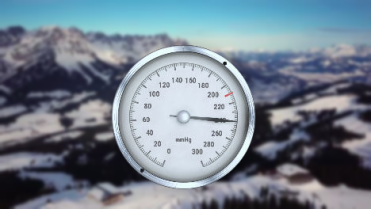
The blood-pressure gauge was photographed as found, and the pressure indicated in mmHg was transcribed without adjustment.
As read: 240 mmHg
